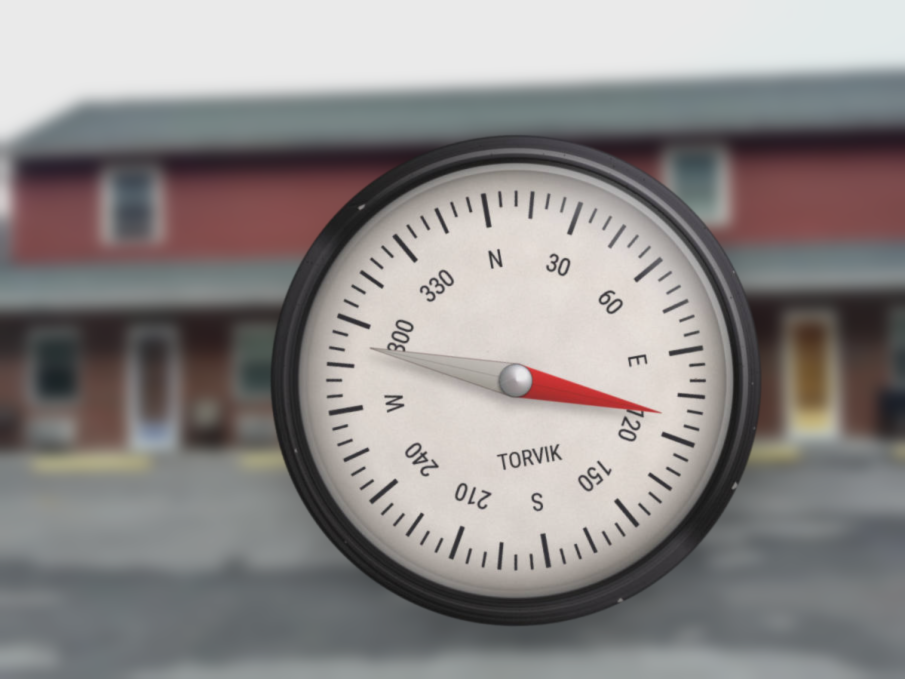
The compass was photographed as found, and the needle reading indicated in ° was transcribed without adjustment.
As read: 112.5 °
